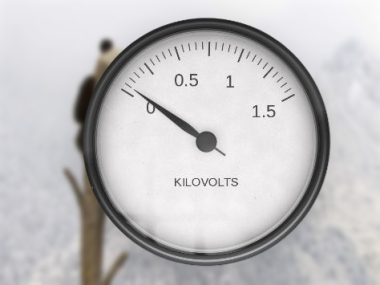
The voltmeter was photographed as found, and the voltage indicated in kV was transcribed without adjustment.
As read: 0.05 kV
